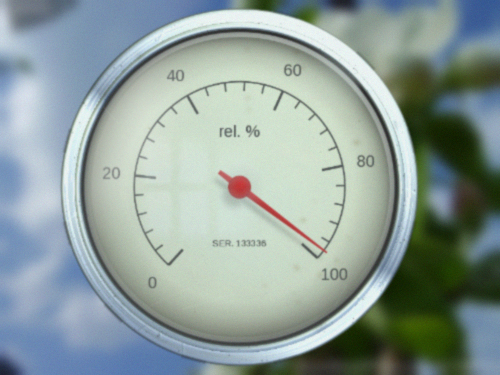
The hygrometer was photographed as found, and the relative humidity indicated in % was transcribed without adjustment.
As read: 98 %
